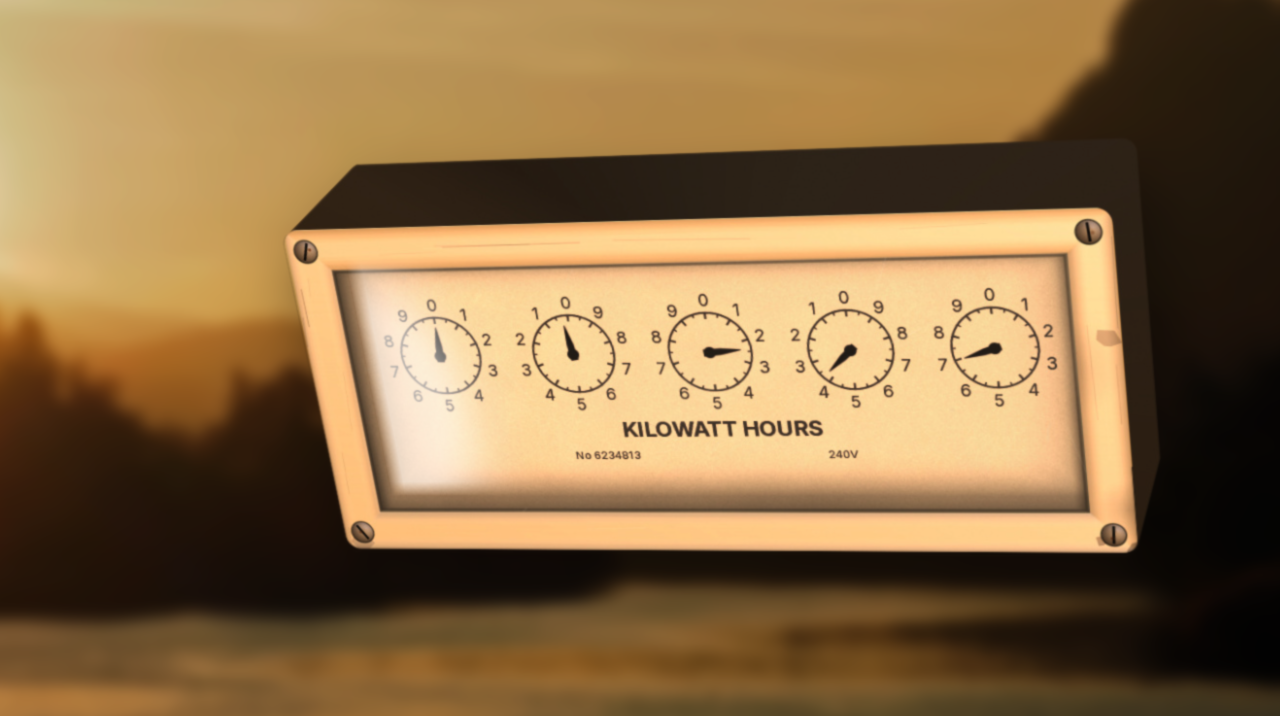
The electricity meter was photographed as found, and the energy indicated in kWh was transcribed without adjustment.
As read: 237 kWh
